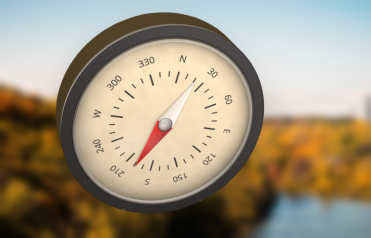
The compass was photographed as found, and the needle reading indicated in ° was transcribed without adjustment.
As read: 200 °
